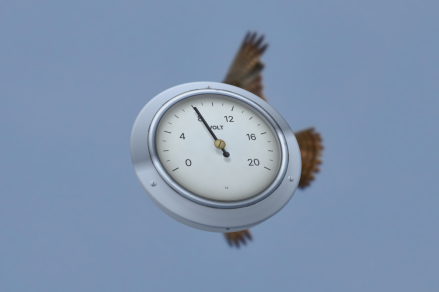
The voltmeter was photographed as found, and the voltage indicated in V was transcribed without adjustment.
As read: 8 V
